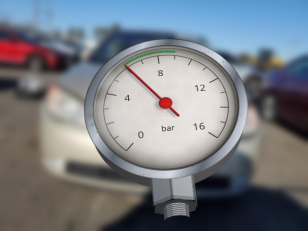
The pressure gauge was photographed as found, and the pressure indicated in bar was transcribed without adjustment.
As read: 6 bar
